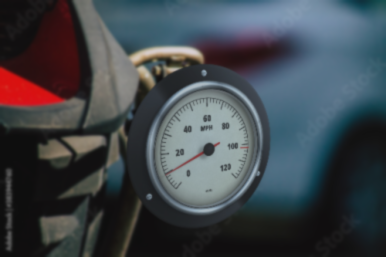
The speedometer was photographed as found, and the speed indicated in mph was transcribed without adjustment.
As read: 10 mph
